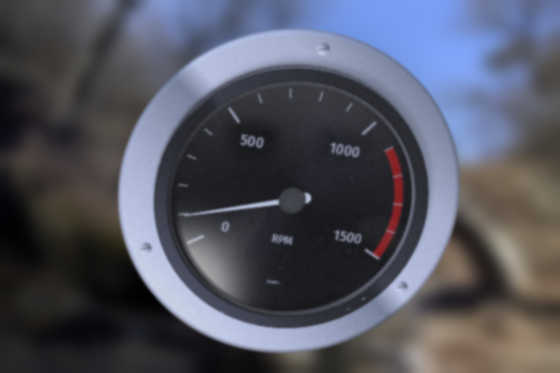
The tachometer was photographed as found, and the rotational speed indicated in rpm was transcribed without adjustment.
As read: 100 rpm
